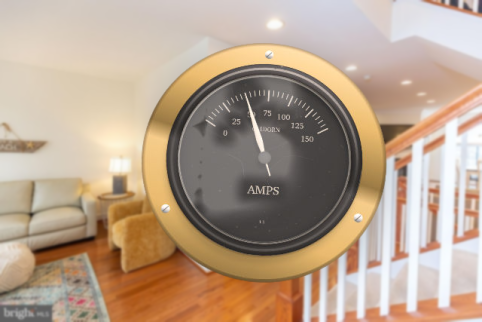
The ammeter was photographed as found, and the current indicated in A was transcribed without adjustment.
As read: 50 A
